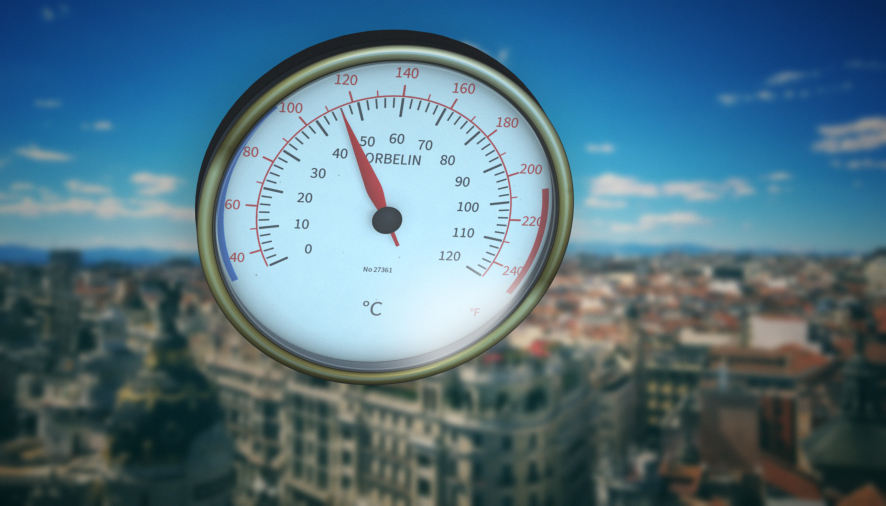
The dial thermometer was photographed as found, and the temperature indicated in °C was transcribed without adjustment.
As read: 46 °C
